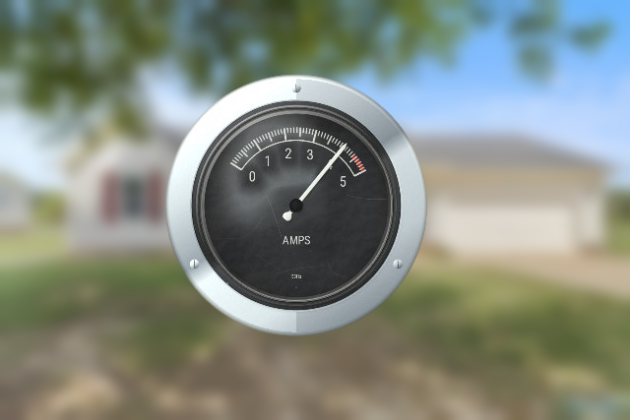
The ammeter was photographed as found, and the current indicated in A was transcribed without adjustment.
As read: 4 A
